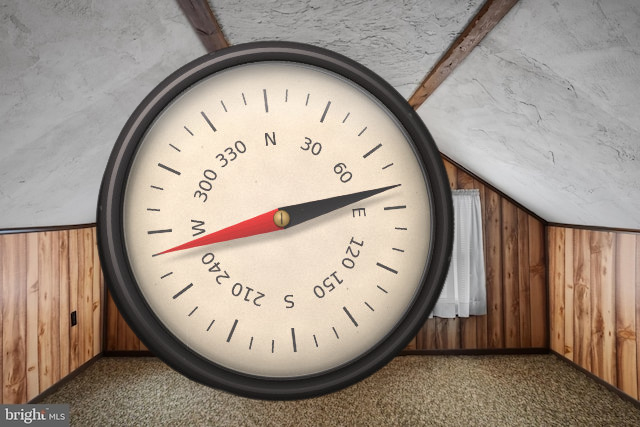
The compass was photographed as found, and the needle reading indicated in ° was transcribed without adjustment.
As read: 260 °
